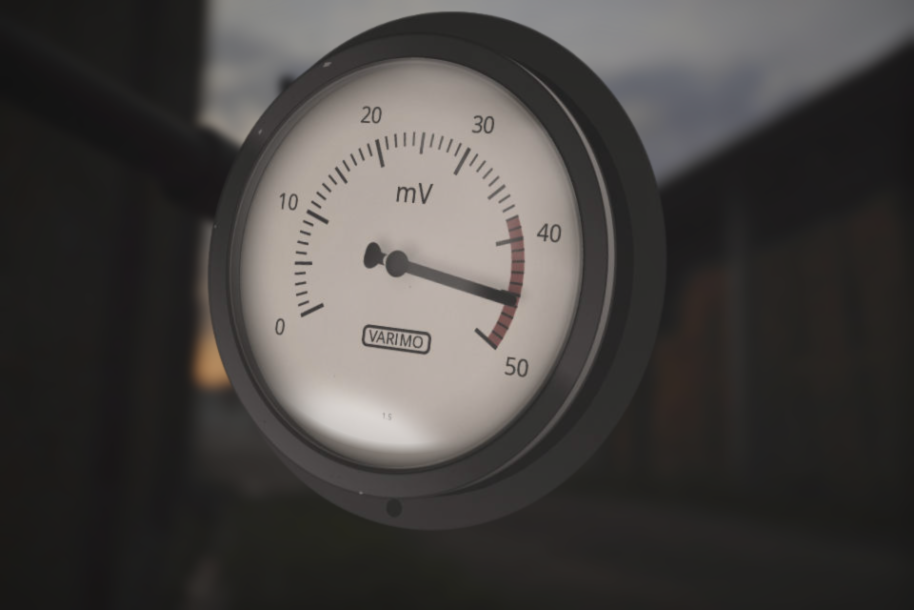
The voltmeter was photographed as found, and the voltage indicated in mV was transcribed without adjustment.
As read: 45.5 mV
